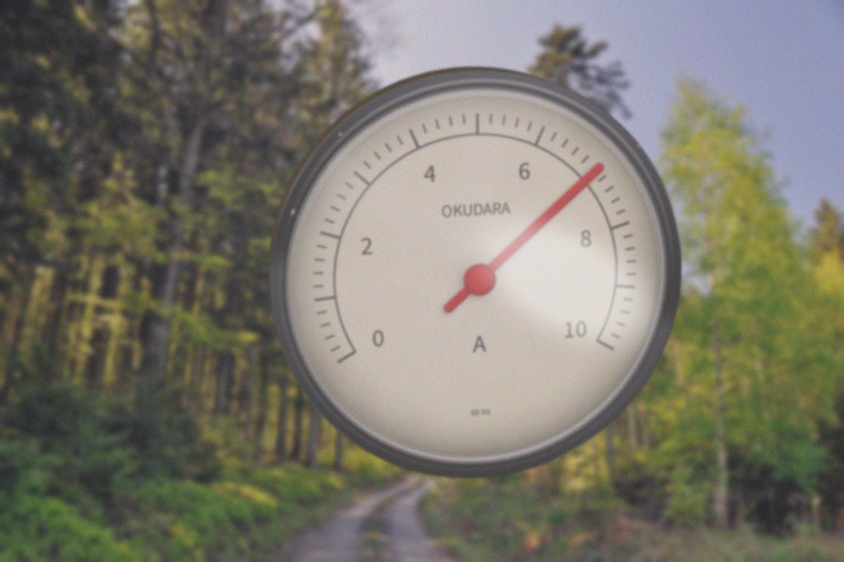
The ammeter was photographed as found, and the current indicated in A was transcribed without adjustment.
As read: 7 A
